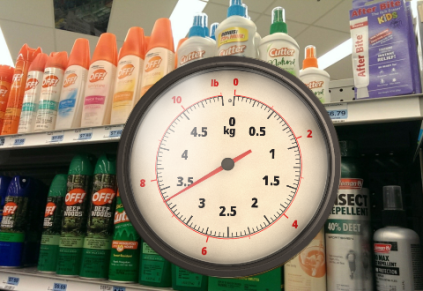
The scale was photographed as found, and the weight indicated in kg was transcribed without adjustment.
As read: 3.35 kg
